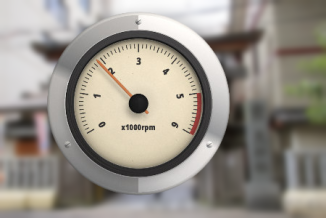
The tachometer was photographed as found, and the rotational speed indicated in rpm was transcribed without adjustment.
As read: 1900 rpm
